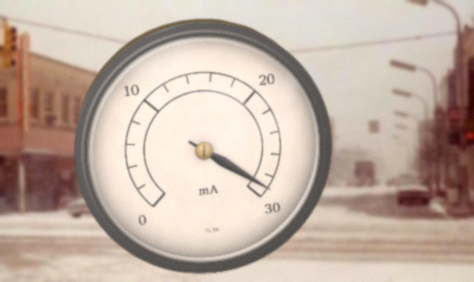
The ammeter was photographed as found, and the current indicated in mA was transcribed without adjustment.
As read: 29 mA
